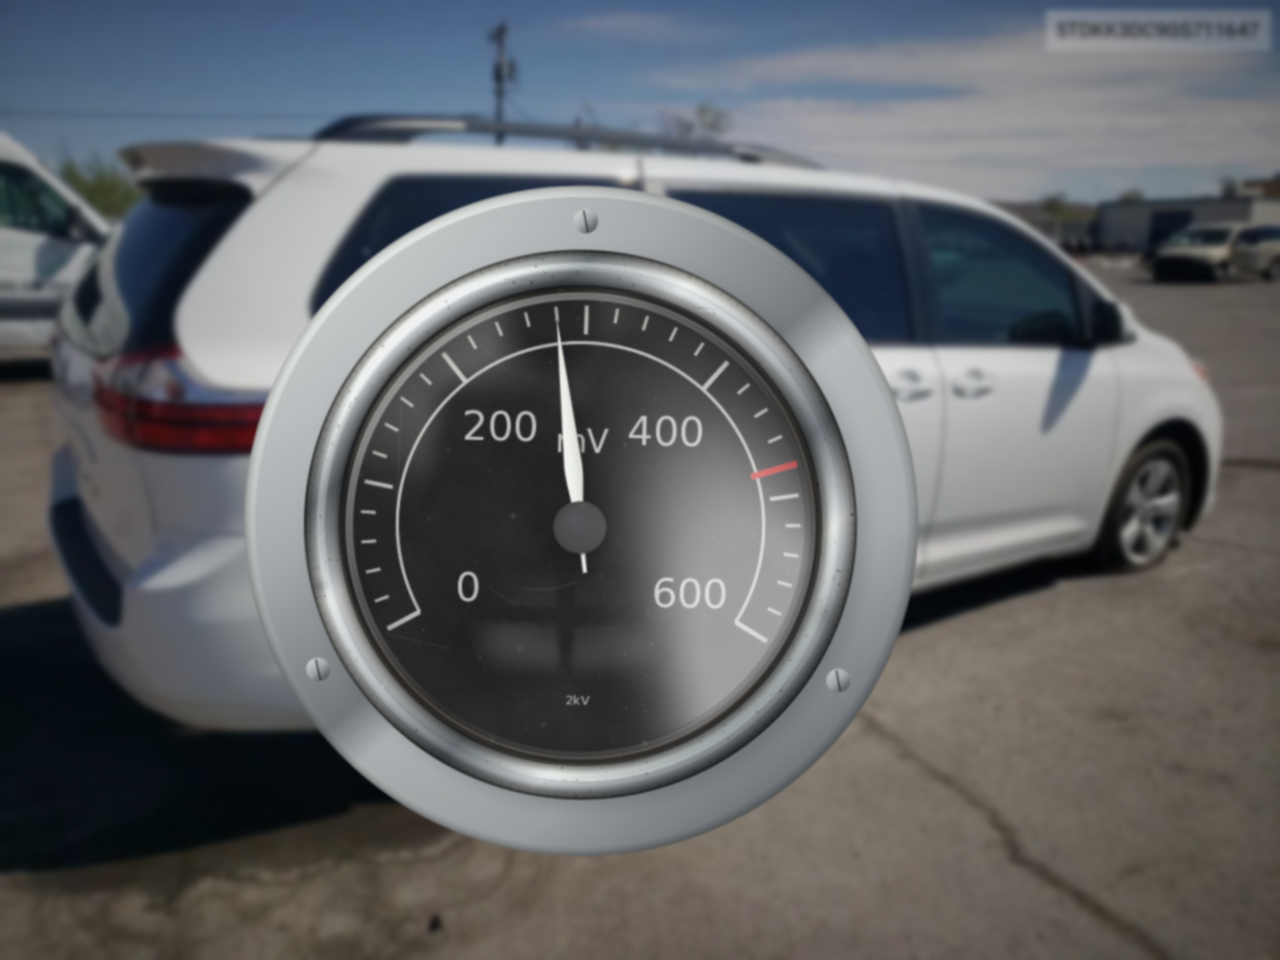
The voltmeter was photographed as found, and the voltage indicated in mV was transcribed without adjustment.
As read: 280 mV
